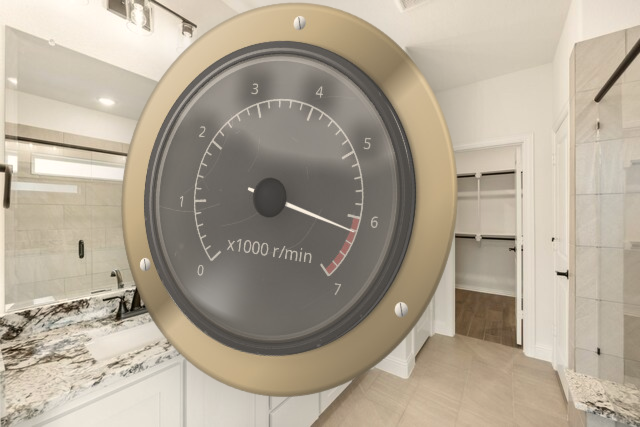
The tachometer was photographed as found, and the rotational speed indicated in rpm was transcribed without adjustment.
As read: 6200 rpm
